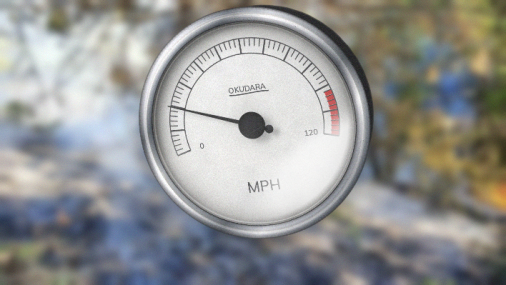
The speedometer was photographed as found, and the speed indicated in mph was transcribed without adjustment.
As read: 20 mph
